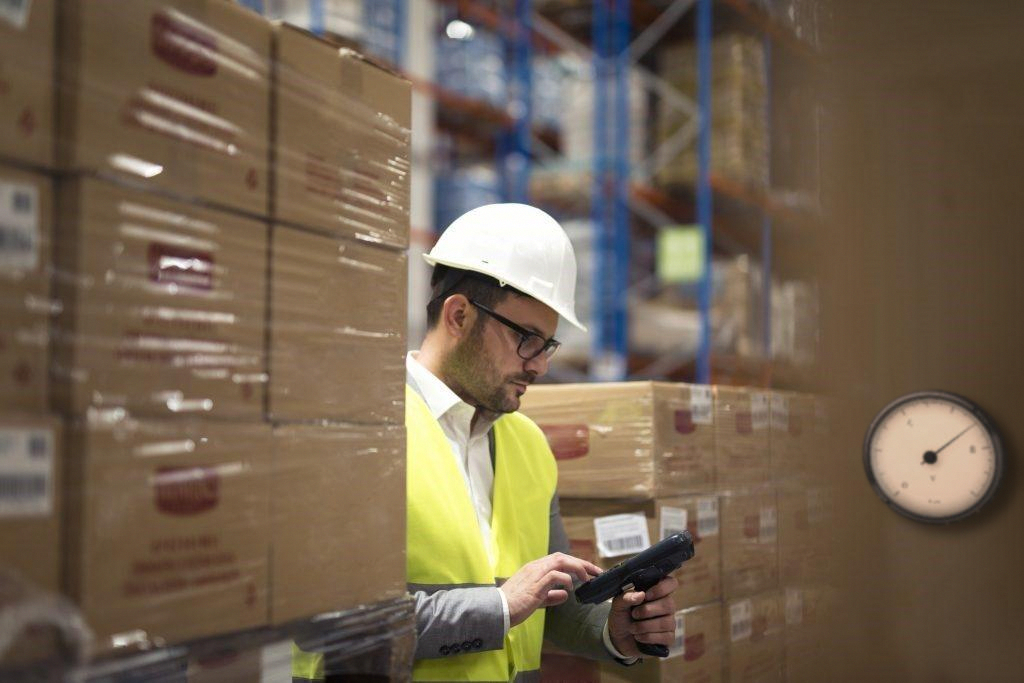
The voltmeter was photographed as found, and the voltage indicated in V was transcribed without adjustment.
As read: 7 V
